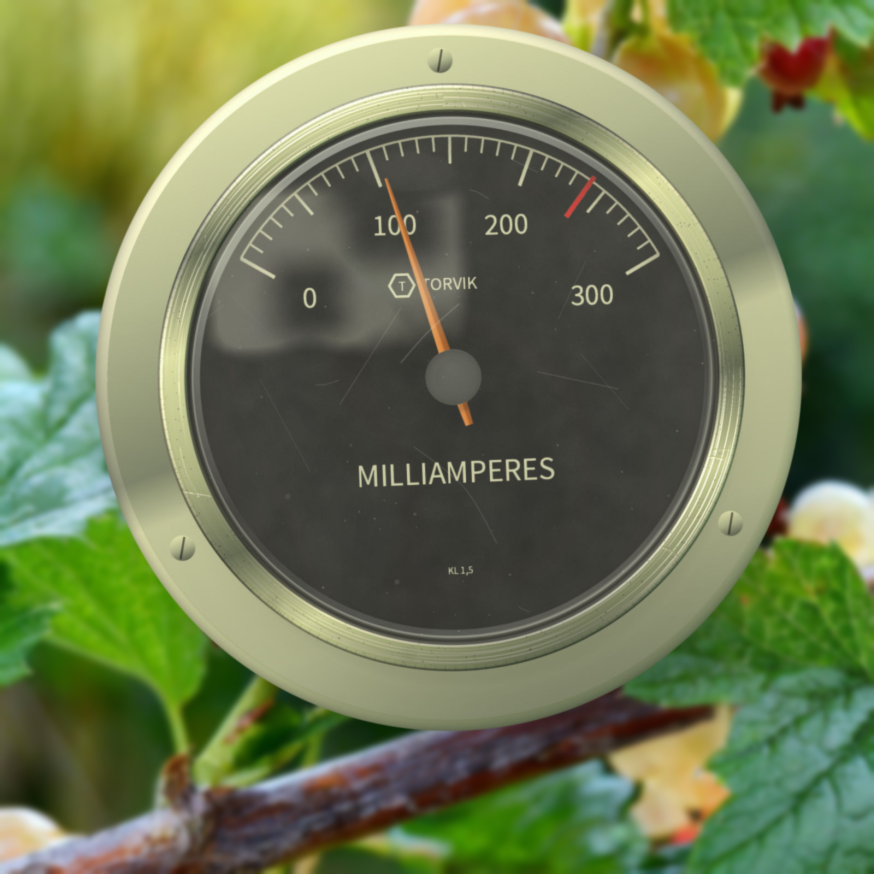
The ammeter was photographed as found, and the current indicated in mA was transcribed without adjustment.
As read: 105 mA
